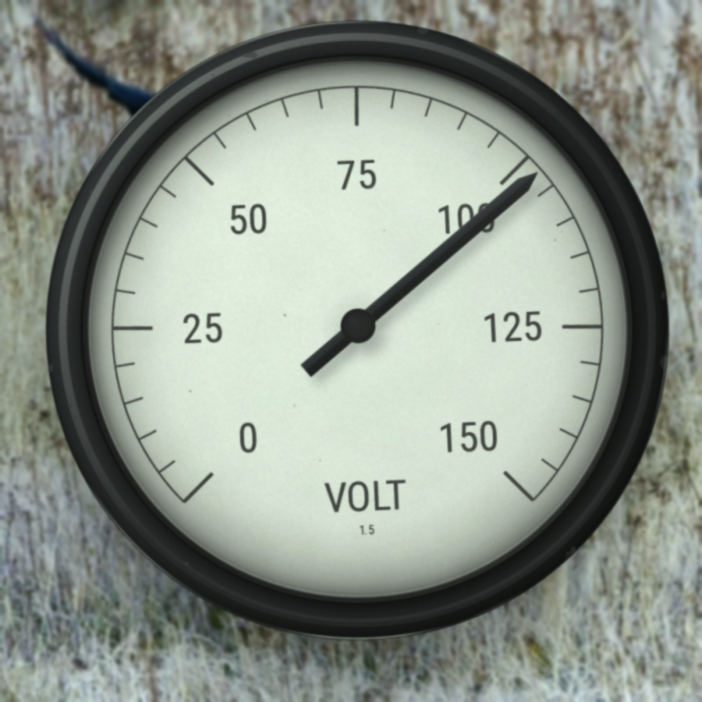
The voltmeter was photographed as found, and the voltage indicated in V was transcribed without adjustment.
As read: 102.5 V
